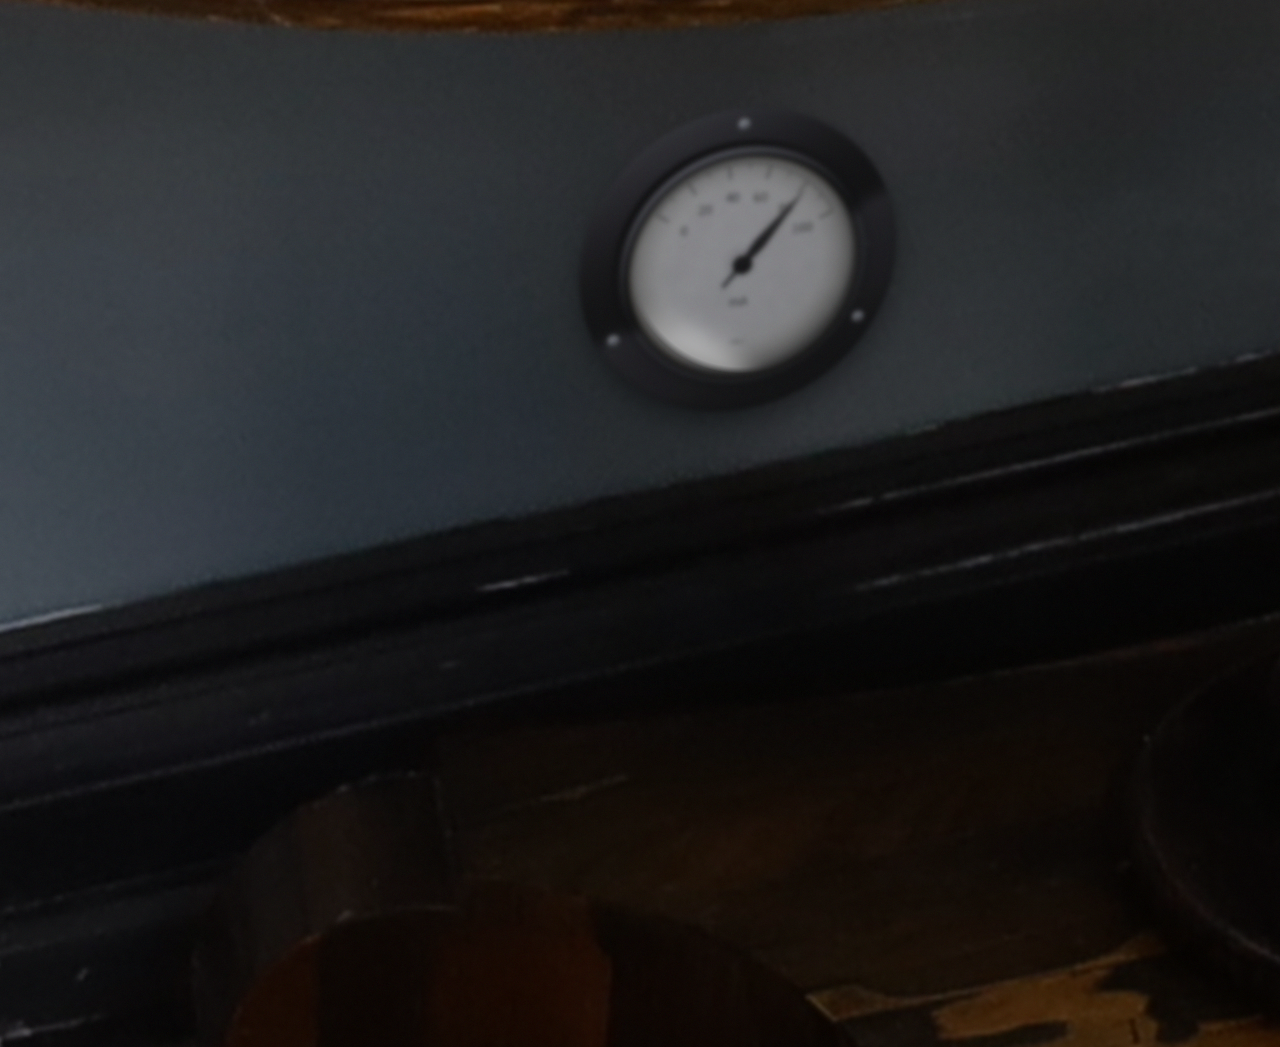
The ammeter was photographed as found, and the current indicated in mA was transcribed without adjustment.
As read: 80 mA
